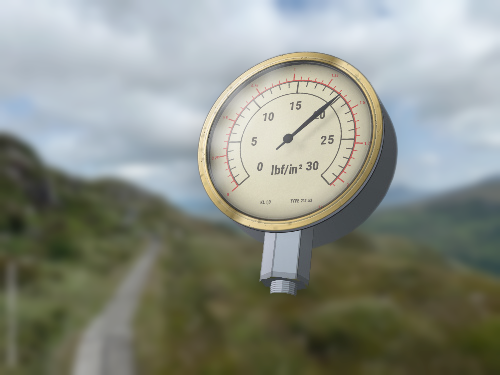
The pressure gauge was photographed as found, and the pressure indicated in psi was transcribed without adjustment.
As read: 20 psi
